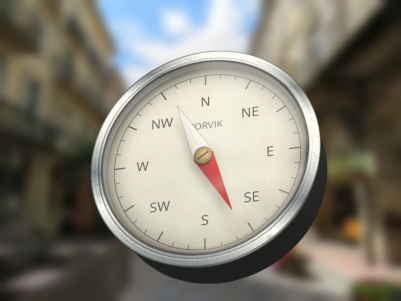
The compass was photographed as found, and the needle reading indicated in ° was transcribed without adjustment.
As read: 155 °
